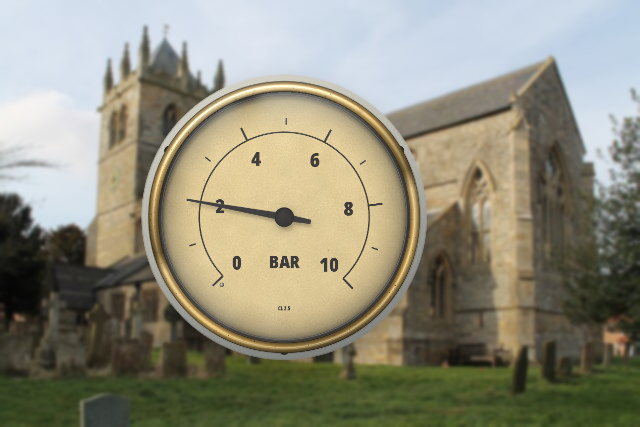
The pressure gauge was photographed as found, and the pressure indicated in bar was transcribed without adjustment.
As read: 2 bar
